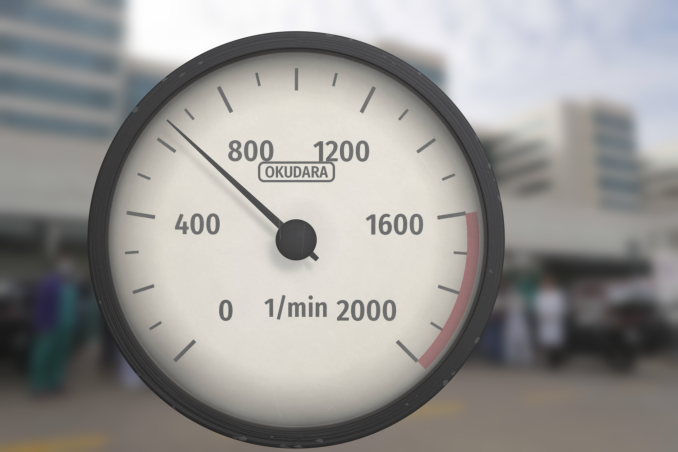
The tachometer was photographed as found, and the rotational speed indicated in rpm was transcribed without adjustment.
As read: 650 rpm
